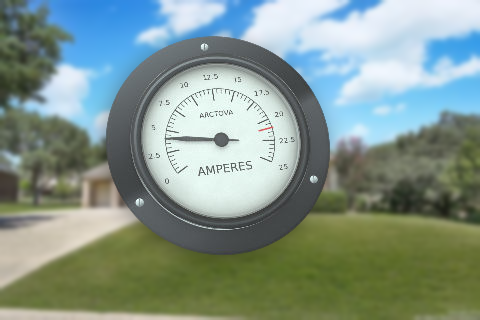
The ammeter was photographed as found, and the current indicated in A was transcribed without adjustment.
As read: 4 A
